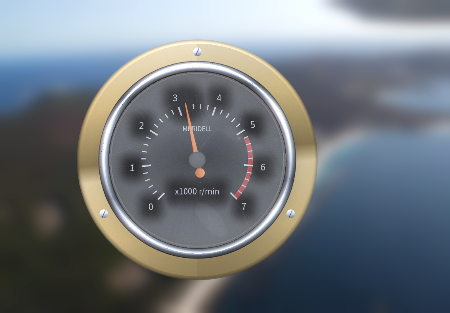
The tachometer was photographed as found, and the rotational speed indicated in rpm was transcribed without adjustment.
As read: 3200 rpm
